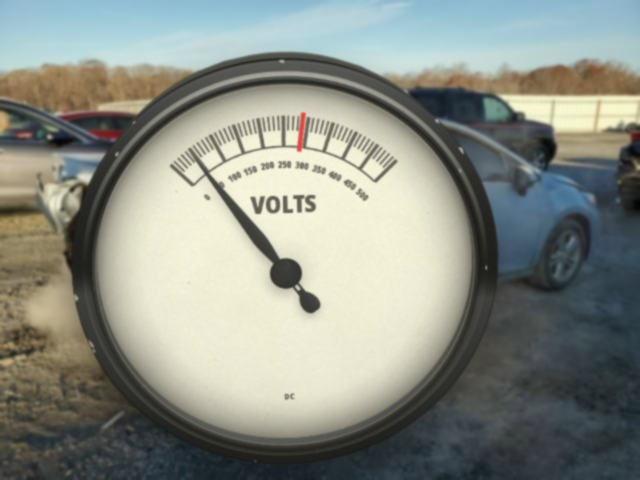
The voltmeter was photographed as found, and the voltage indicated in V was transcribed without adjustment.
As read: 50 V
